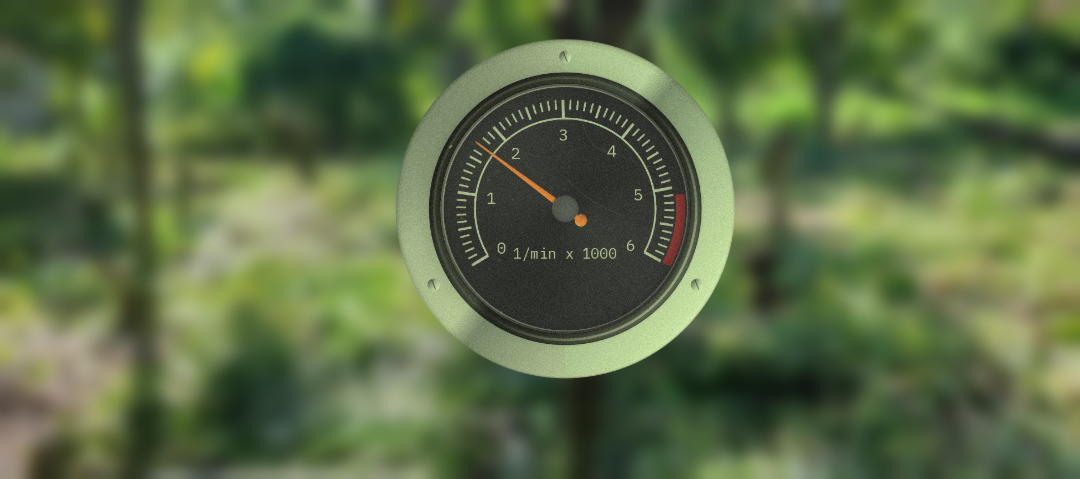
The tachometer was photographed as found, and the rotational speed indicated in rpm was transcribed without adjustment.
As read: 1700 rpm
